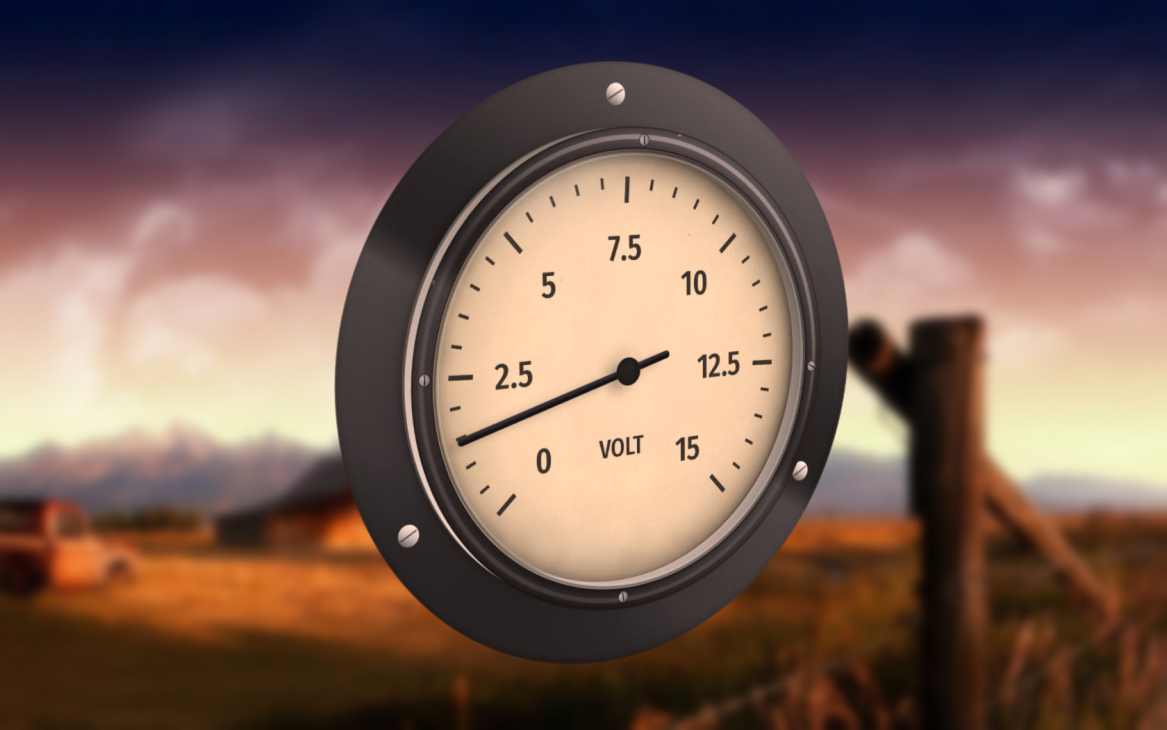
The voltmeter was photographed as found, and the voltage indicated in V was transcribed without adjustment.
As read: 1.5 V
